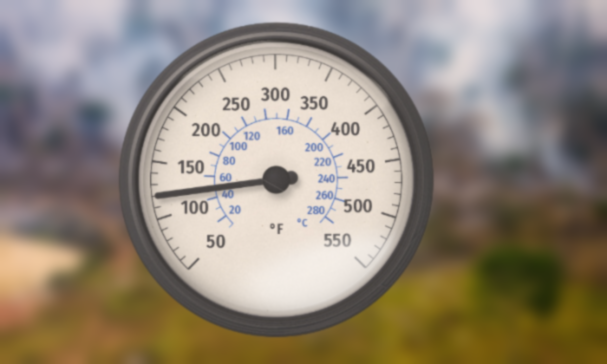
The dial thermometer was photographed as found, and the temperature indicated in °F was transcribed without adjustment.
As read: 120 °F
